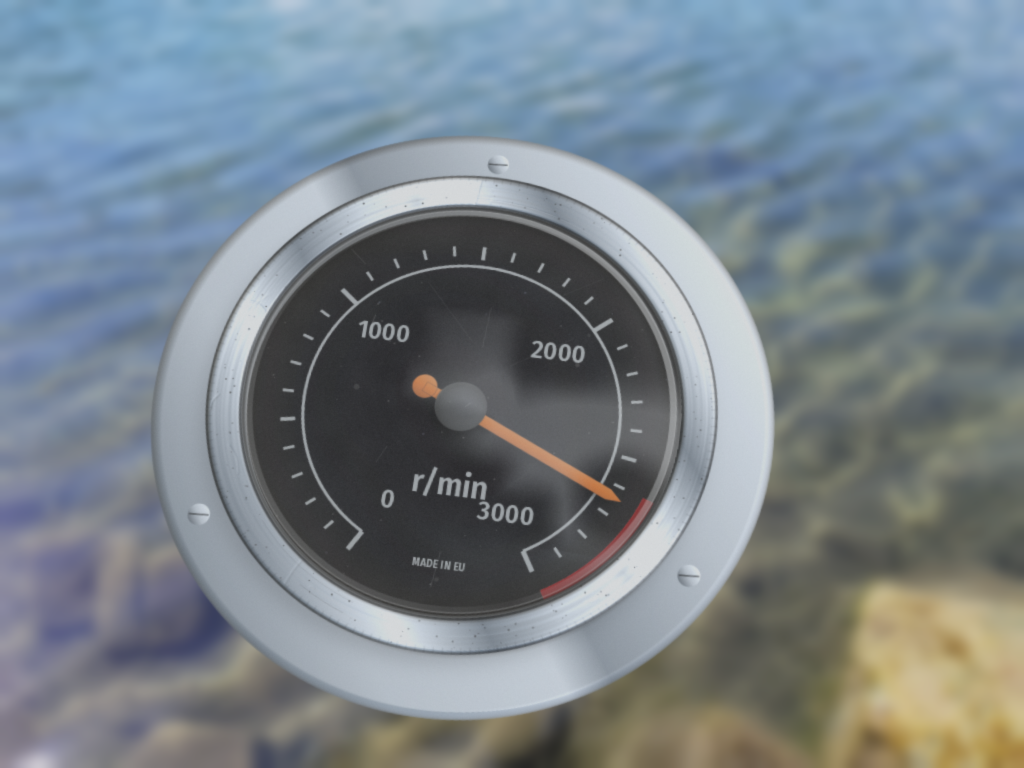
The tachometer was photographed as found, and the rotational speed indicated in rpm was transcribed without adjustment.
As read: 2650 rpm
